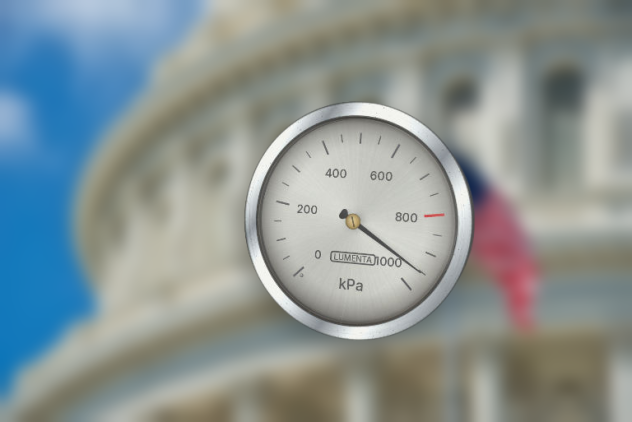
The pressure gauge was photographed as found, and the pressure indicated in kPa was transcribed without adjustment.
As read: 950 kPa
